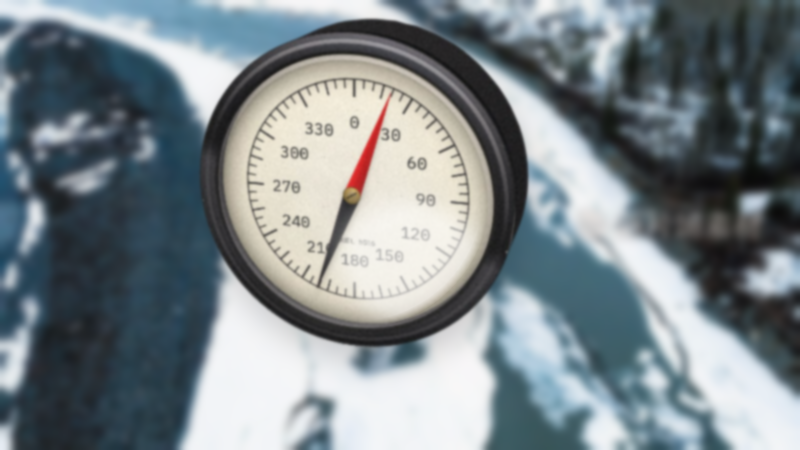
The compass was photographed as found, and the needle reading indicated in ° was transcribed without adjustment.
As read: 20 °
